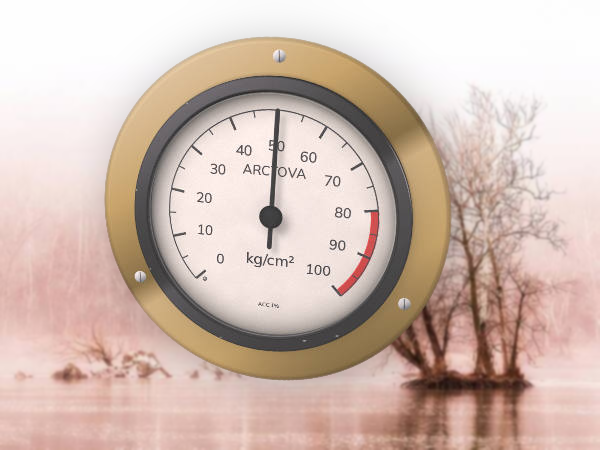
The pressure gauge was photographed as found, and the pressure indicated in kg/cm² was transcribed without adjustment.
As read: 50 kg/cm²
